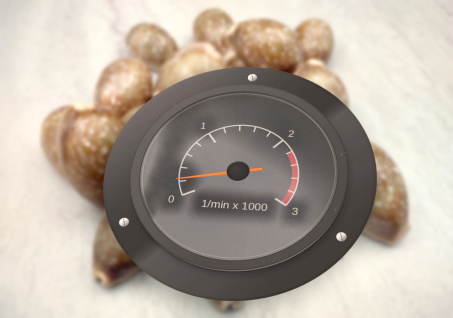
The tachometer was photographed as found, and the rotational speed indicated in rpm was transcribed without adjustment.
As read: 200 rpm
